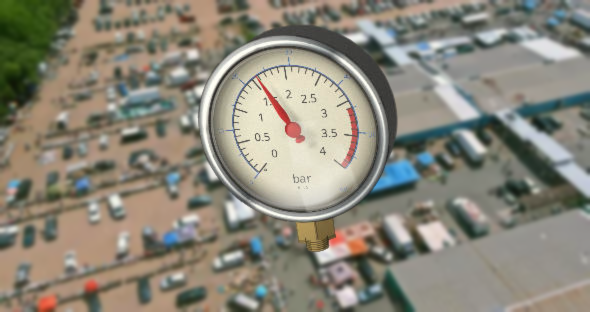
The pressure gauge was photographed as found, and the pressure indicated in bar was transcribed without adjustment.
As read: 1.6 bar
